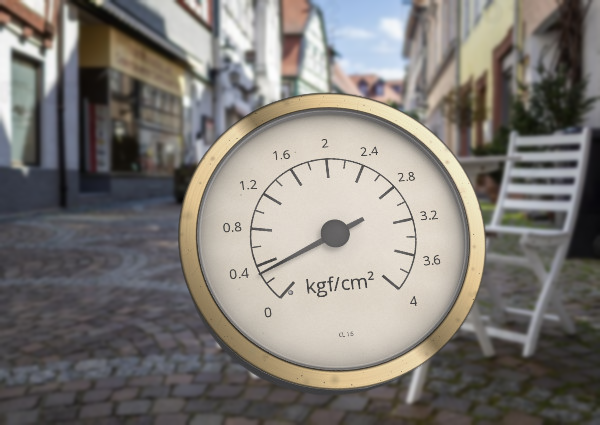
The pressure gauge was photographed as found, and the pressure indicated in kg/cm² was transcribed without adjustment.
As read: 0.3 kg/cm²
